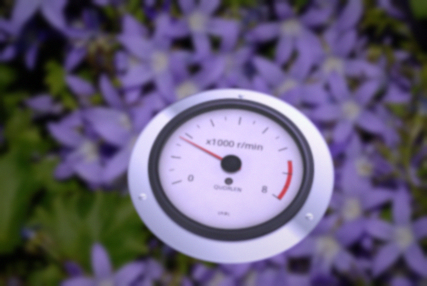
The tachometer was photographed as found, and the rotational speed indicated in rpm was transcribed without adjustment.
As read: 1750 rpm
